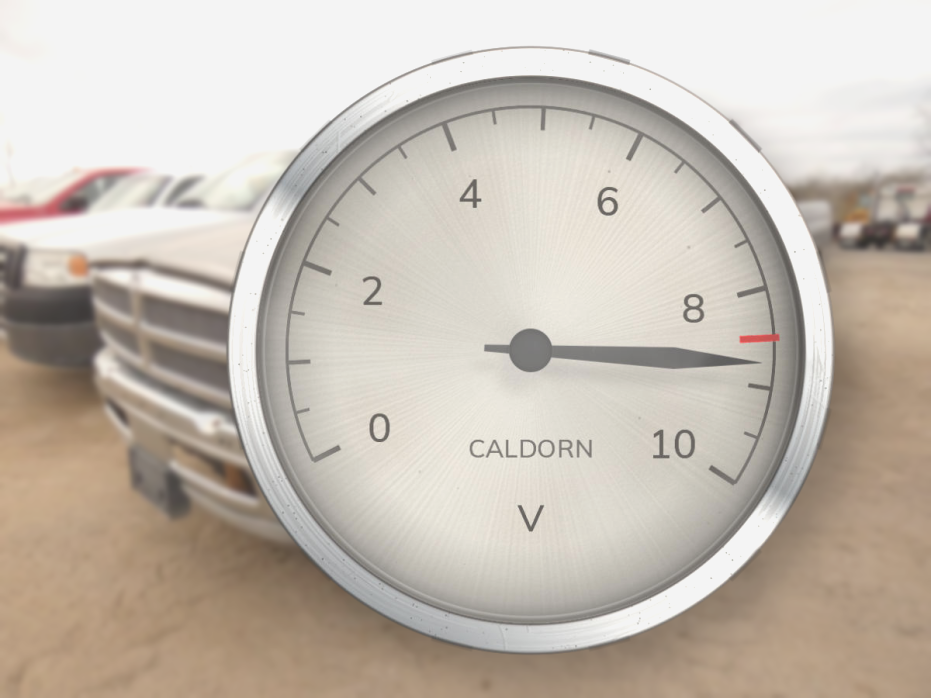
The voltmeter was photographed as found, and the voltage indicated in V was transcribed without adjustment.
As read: 8.75 V
